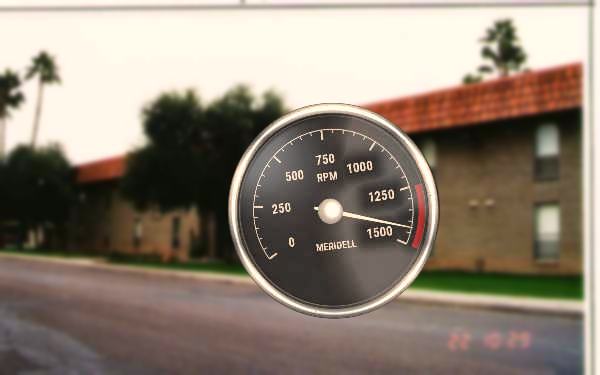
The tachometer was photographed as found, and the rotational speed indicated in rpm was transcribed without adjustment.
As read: 1425 rpm
